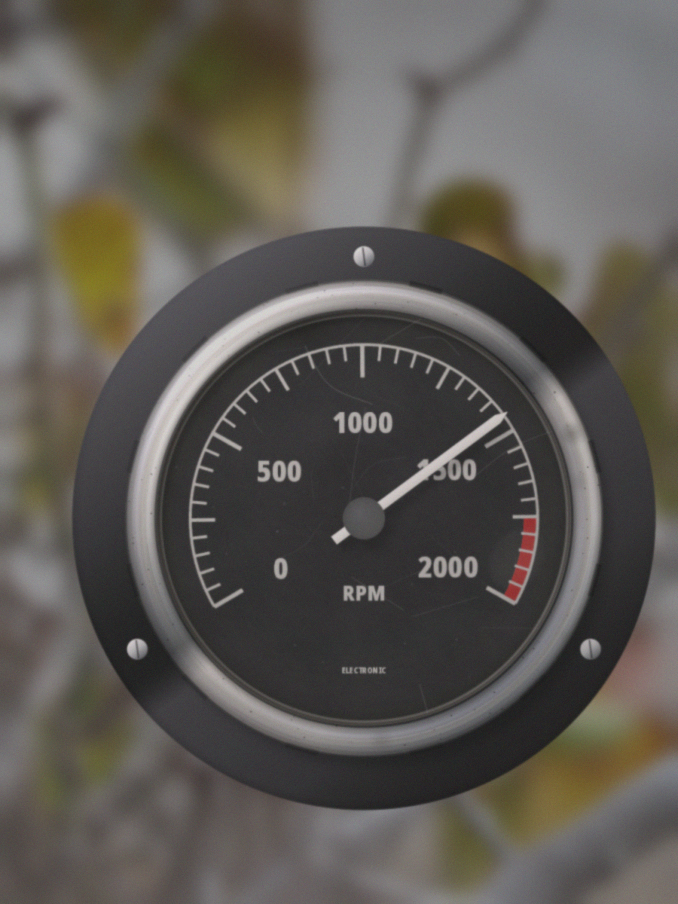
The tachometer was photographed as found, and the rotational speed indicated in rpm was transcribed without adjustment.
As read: 1450 rpm
